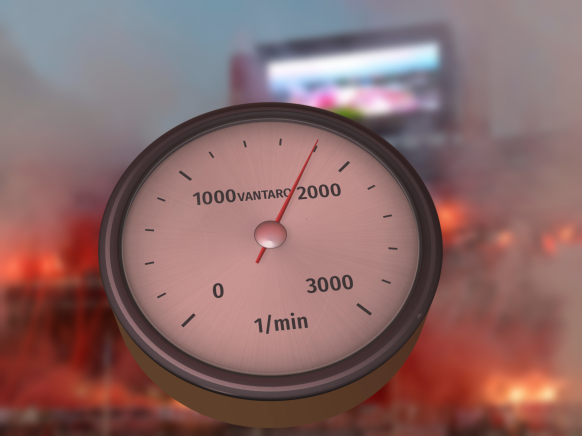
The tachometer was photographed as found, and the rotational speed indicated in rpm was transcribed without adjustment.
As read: 1800 rpm
